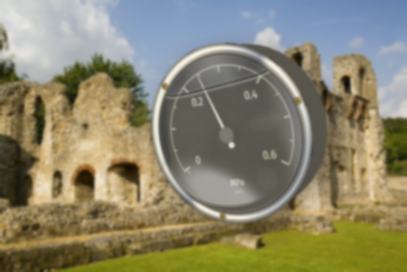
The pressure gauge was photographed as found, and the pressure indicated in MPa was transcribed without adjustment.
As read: 0.25 MPa
